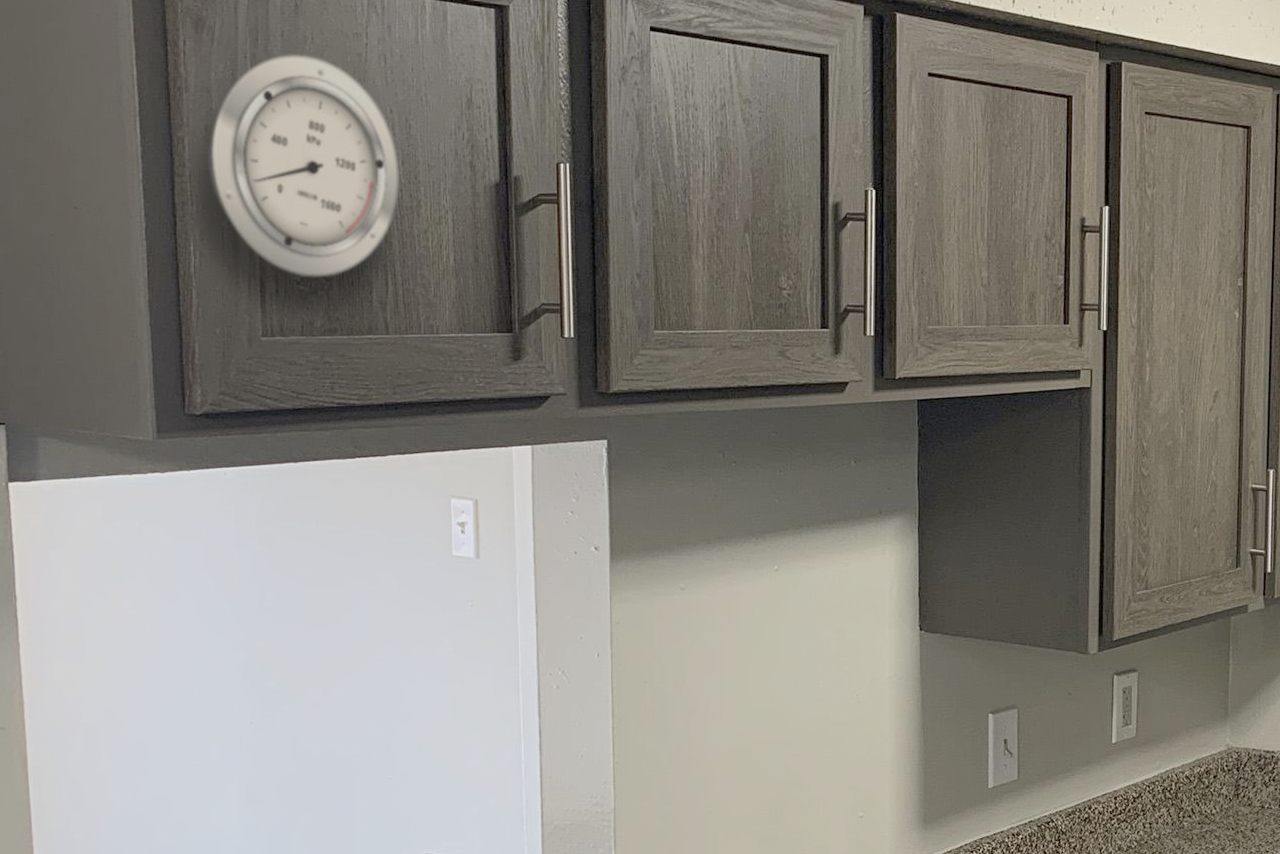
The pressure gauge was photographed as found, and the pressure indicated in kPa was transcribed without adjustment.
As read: 100 kPa
